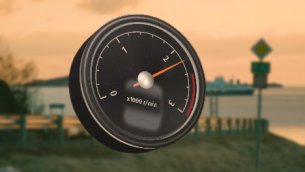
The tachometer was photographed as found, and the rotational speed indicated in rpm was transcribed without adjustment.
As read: 2200 rpm
